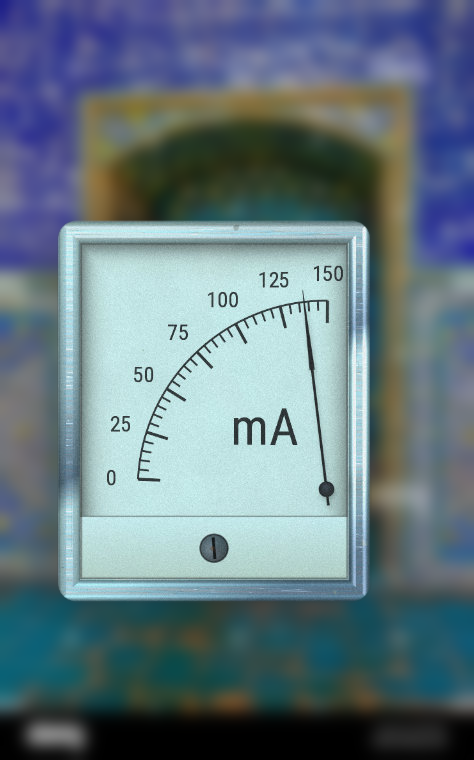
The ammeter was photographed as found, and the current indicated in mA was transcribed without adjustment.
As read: 137.5 mA
